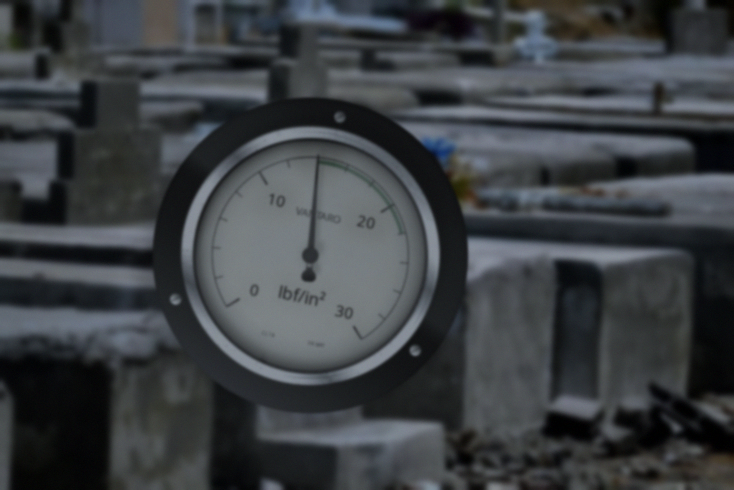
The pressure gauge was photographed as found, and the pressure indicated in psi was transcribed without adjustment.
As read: 14 psi
